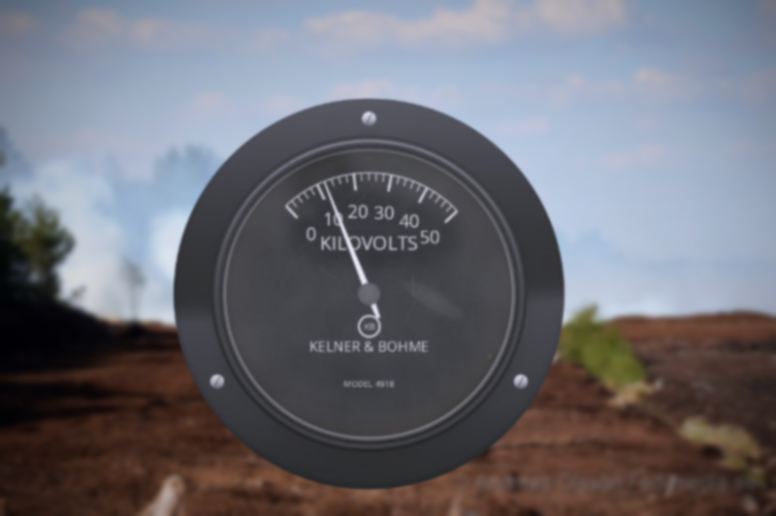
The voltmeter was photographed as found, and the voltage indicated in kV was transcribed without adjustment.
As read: 12 kV
